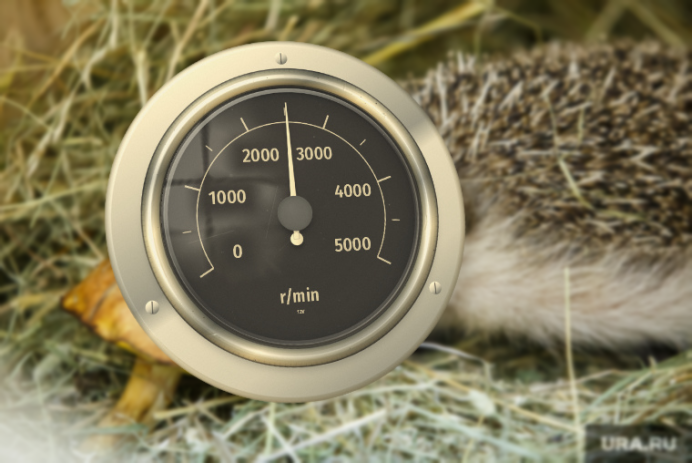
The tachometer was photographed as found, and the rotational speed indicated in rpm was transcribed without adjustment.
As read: 2500 rpm
